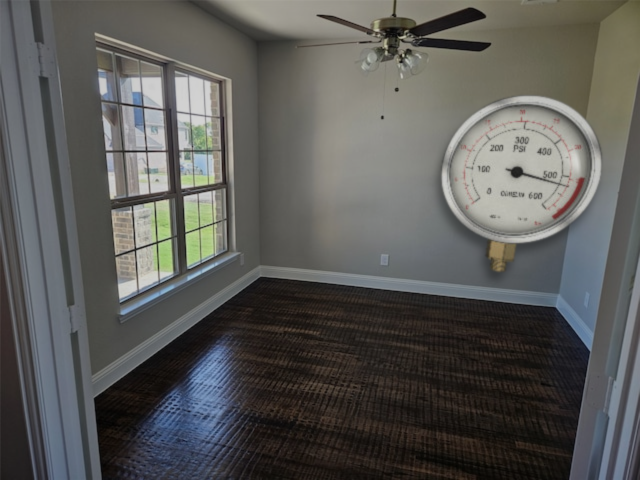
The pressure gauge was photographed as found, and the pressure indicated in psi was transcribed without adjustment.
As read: 525 psi
